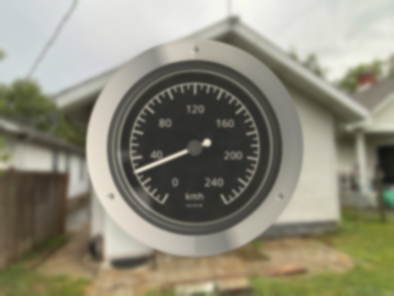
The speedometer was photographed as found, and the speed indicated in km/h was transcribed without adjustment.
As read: 30 km/h
